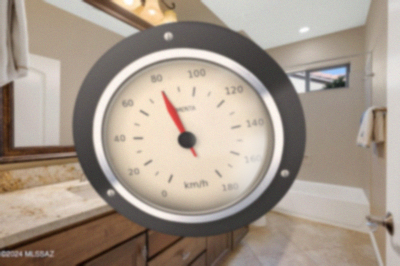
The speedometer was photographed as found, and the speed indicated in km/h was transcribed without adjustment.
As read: 80 km/h
